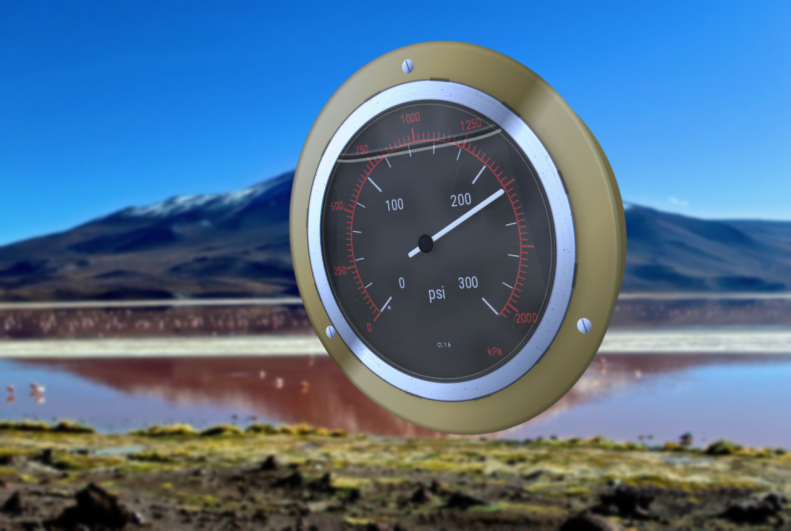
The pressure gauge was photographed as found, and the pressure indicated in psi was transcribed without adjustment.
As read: 220 psi
